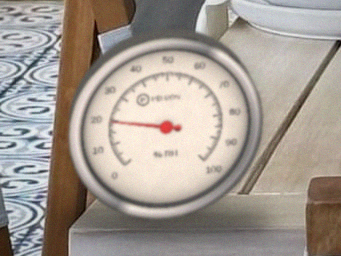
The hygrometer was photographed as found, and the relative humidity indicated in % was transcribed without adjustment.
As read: 20 %
